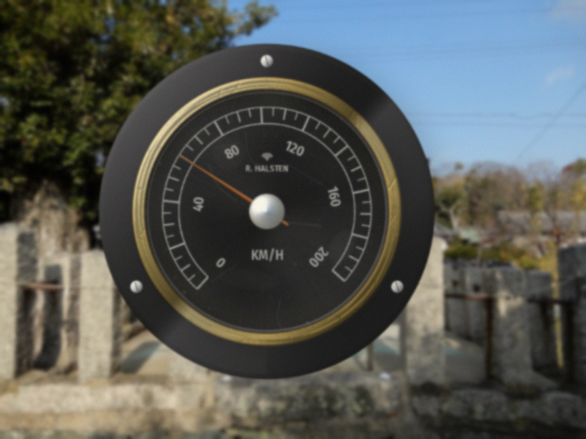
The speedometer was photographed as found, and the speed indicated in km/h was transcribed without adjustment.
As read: 60 km/h
